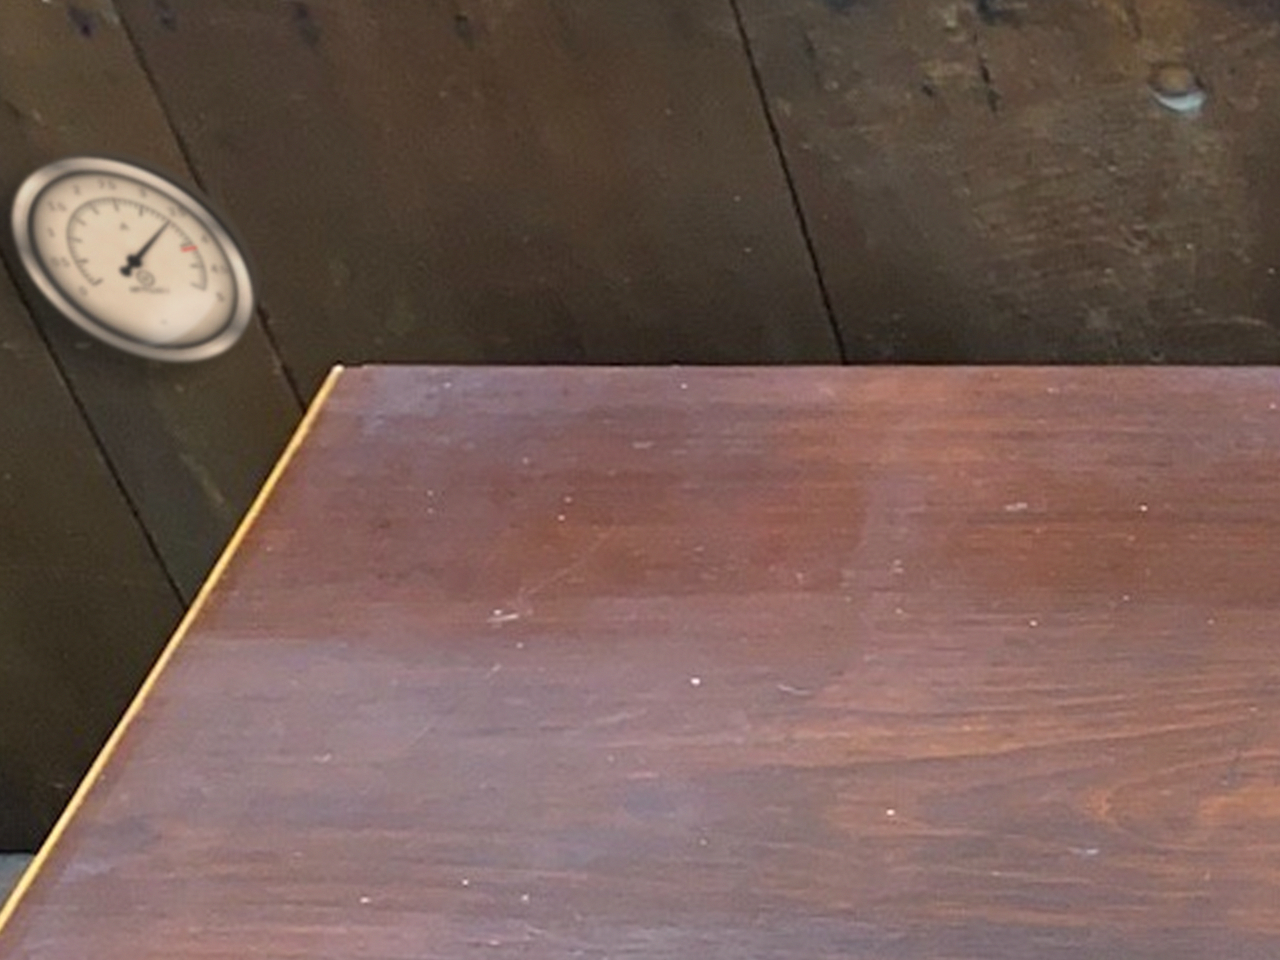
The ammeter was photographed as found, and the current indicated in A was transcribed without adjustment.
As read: 3.5 A
